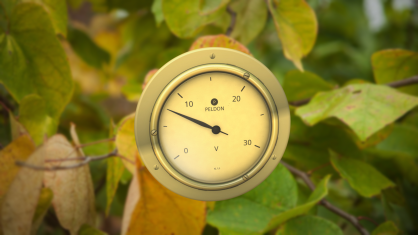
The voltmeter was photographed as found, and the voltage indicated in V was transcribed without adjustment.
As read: 7.5 V
